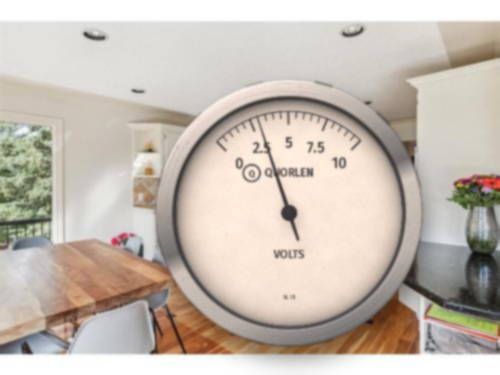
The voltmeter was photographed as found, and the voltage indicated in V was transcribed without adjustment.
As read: 3 V
